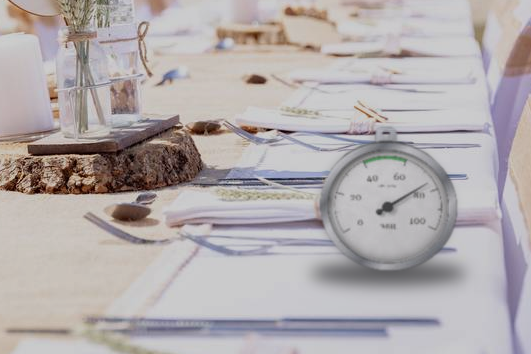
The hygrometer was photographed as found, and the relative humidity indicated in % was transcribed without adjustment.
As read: 75 %
